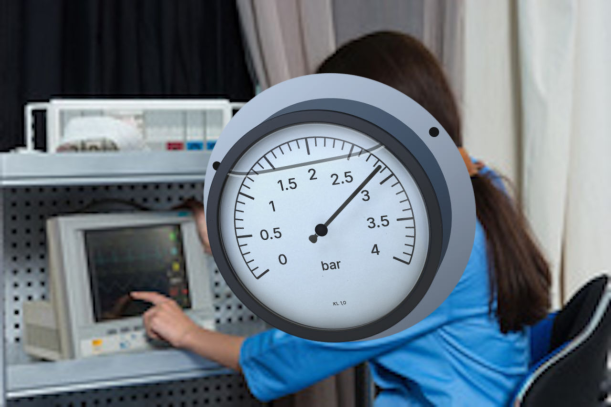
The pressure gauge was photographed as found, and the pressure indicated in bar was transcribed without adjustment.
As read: 2.85 bar
